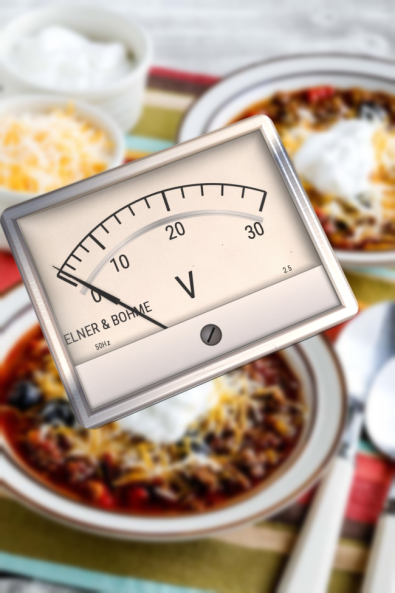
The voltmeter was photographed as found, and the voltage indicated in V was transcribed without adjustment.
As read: 2 V
